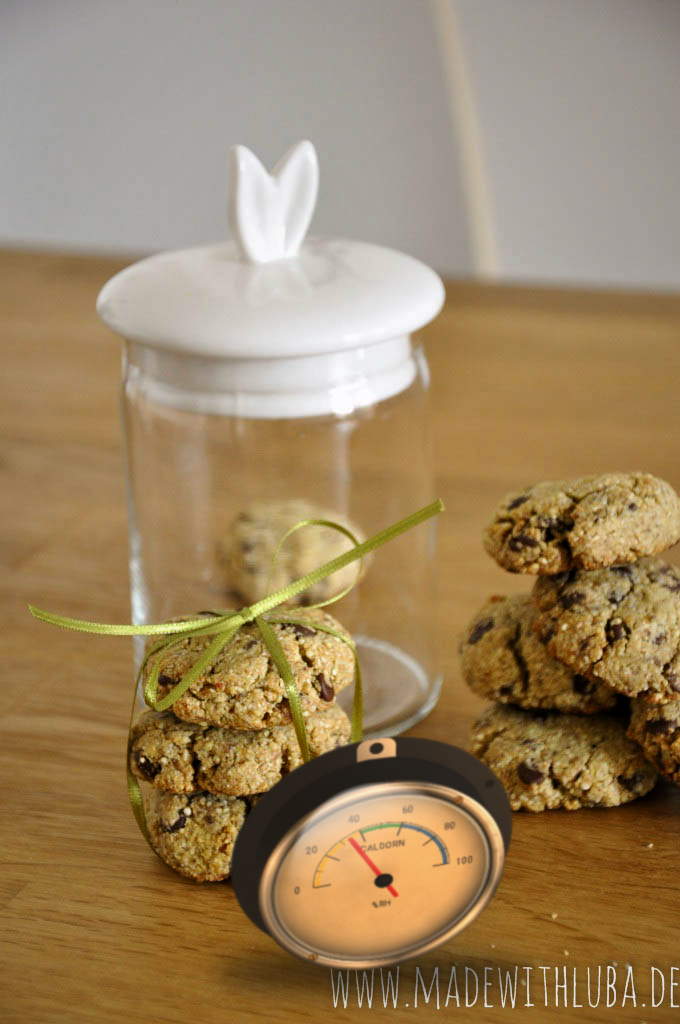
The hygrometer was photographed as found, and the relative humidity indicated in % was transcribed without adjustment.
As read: 35 %
